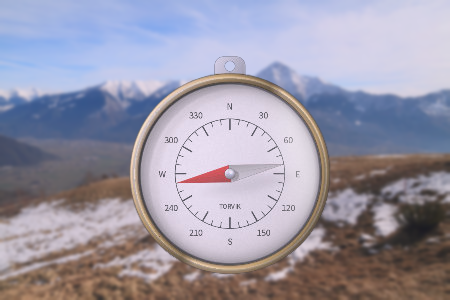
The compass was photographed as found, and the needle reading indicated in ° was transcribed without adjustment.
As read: 260 °
